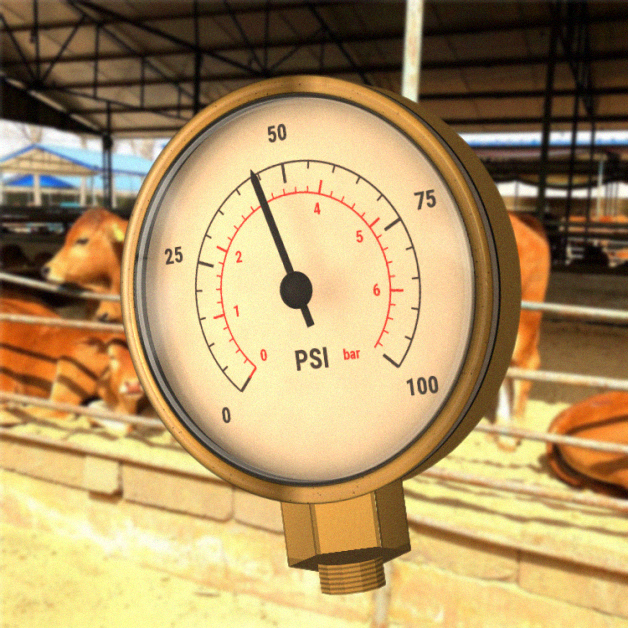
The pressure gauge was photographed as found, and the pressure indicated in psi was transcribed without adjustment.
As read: 45 psi
